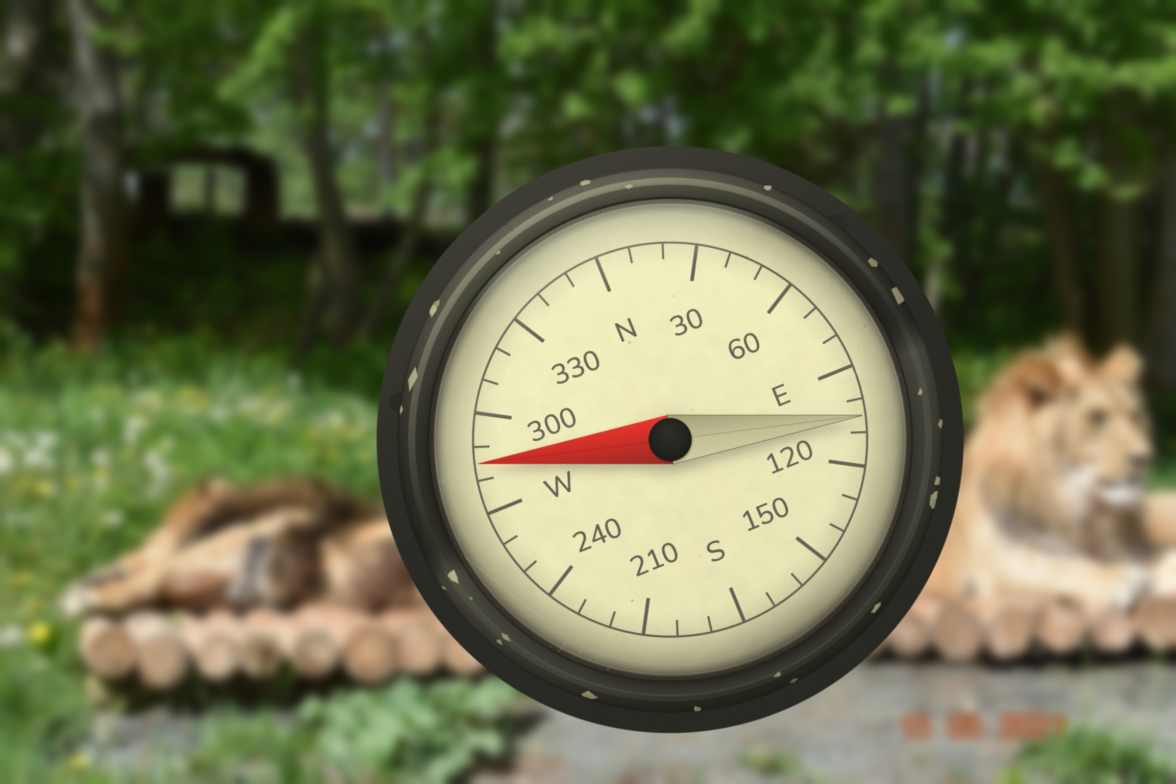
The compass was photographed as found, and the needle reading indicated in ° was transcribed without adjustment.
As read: 285 °
